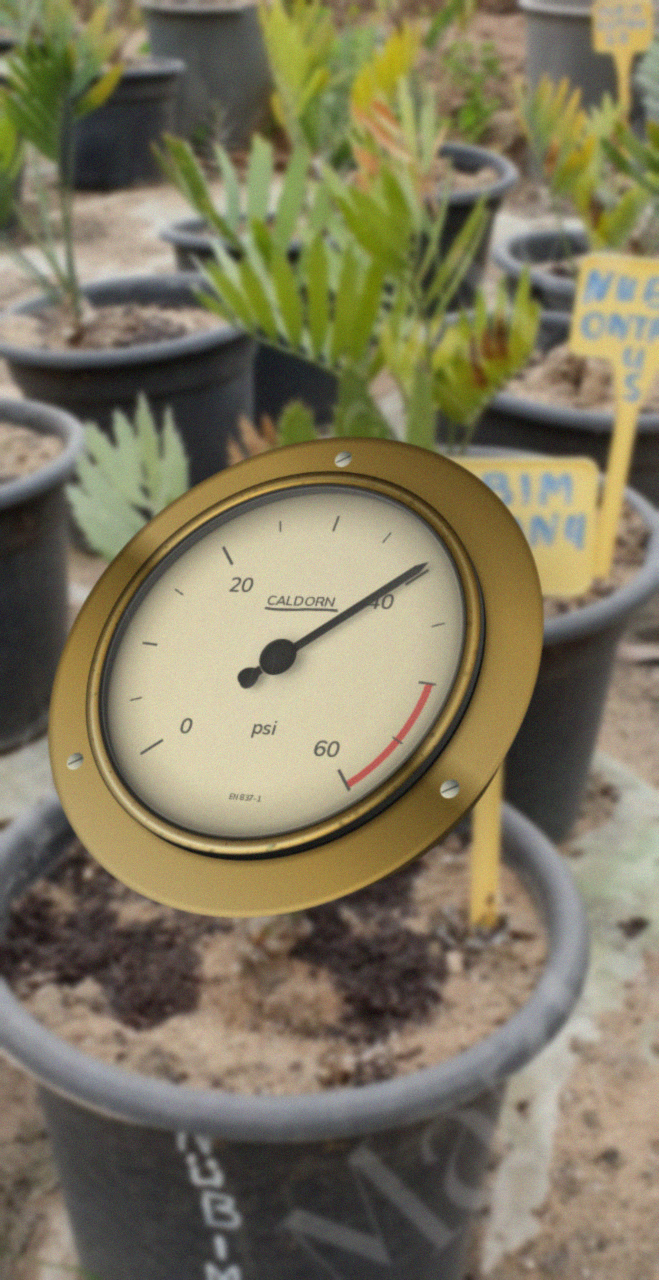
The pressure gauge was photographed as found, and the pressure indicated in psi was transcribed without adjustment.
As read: 40 psi
